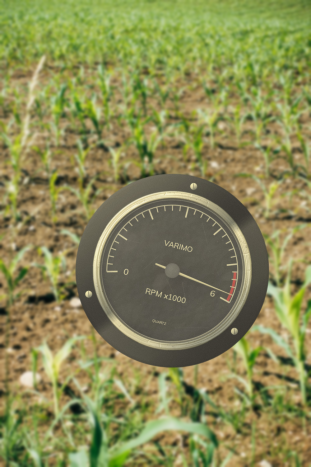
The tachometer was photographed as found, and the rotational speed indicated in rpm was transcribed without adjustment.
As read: 5800 rpm
